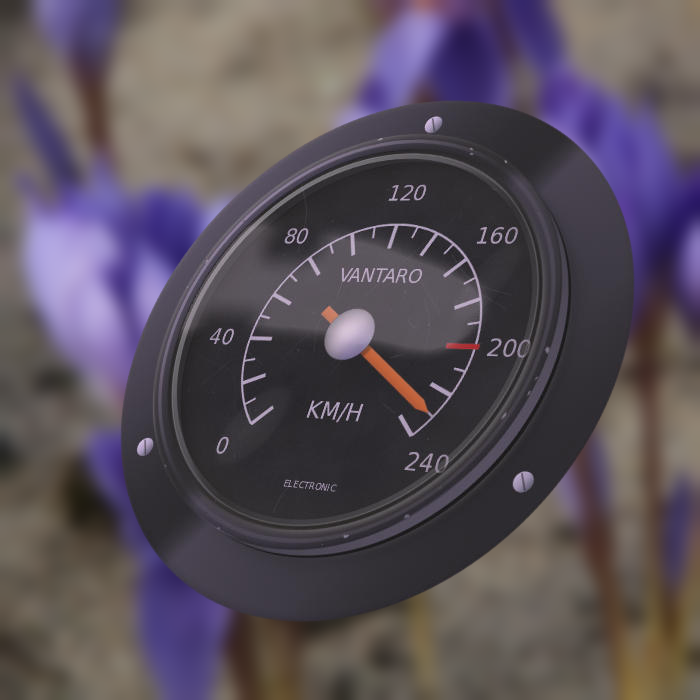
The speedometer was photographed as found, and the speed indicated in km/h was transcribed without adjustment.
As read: 230 km/h
